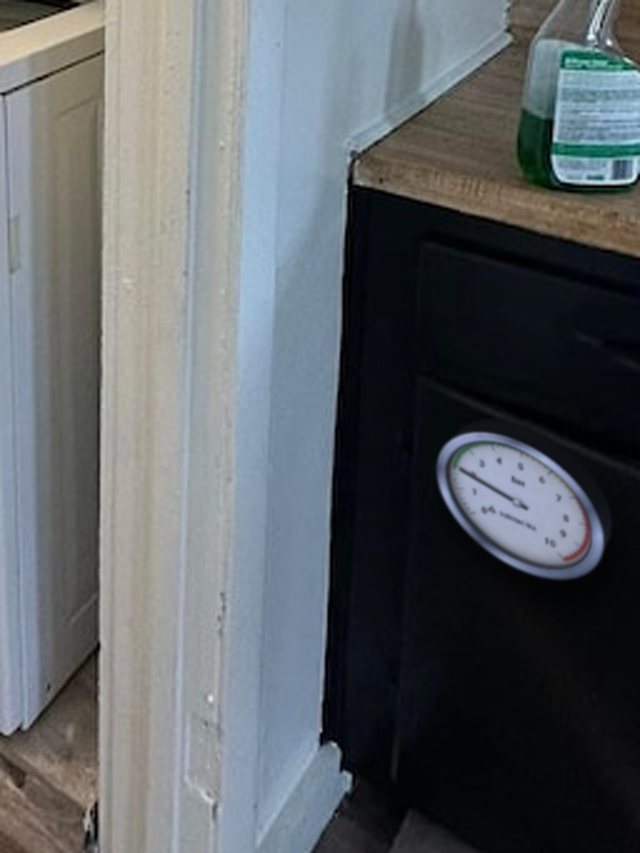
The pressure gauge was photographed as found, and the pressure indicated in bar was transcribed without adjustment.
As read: 2 bar
